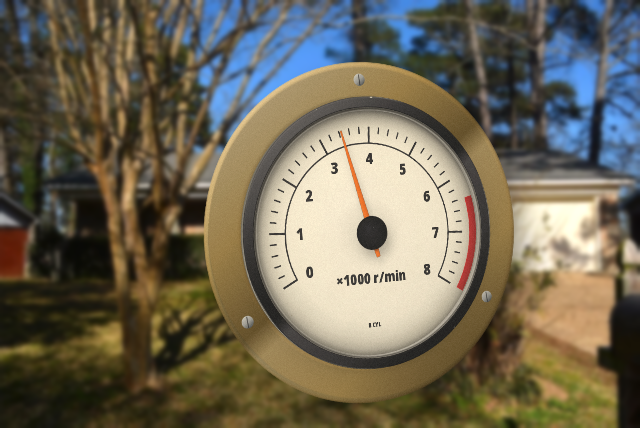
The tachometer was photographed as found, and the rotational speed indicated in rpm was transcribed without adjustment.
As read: 3400 rpm
